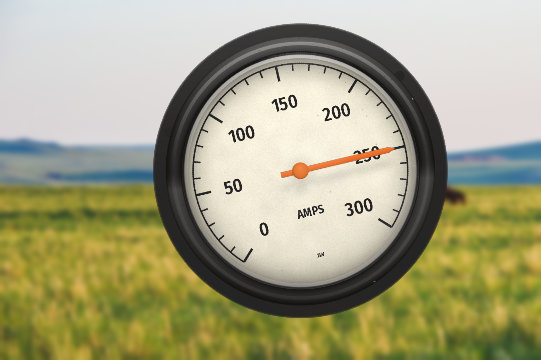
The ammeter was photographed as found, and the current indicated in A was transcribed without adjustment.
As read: 250 A
